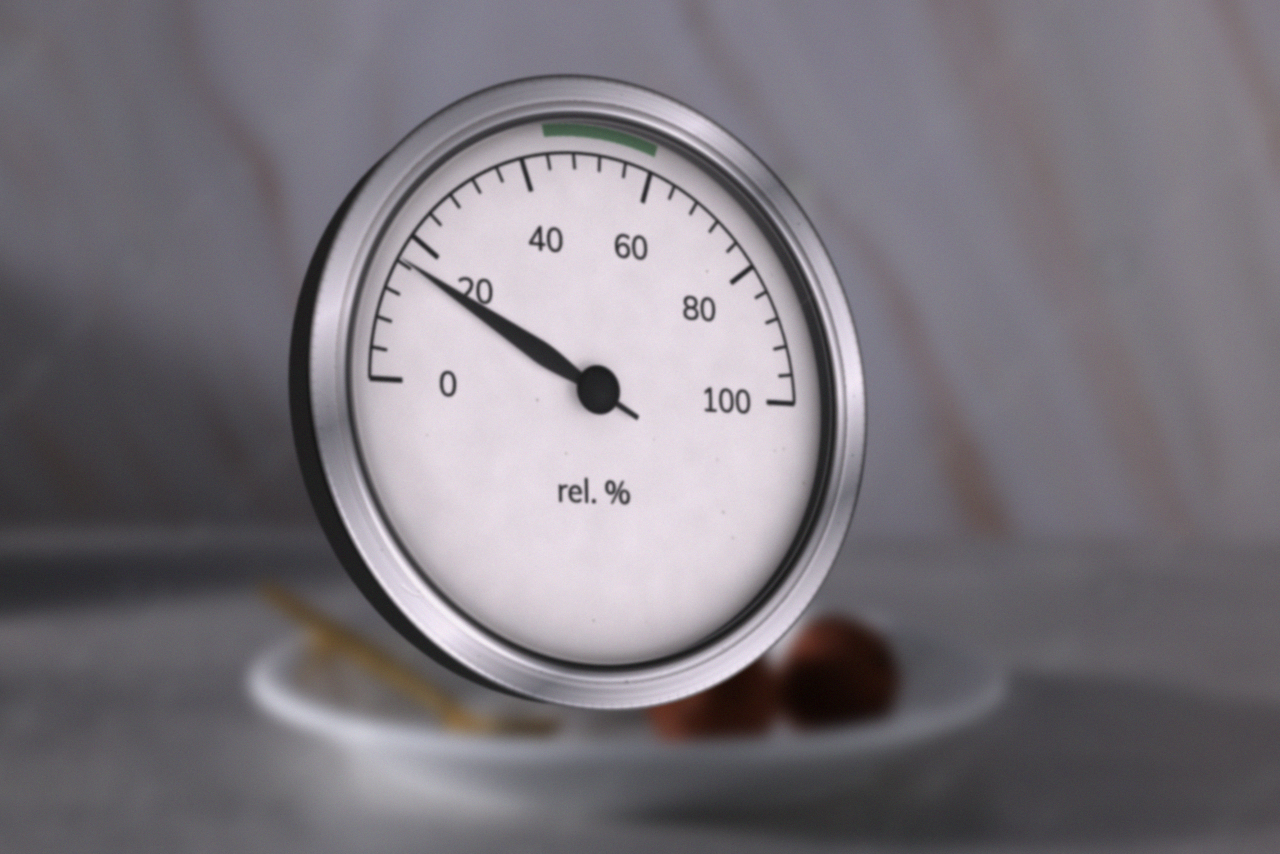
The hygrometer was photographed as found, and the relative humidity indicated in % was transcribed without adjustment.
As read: 16 %
